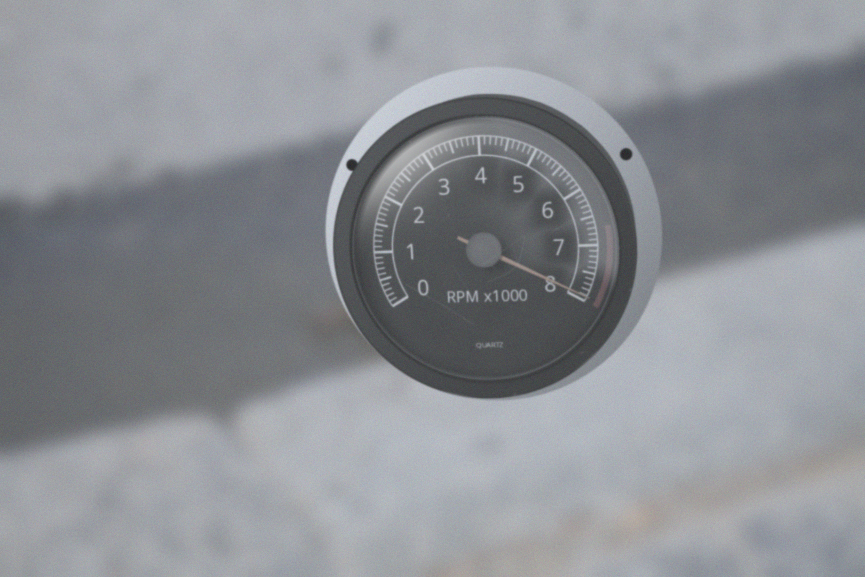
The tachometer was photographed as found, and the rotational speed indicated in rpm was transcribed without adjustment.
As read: 7900 rpm
